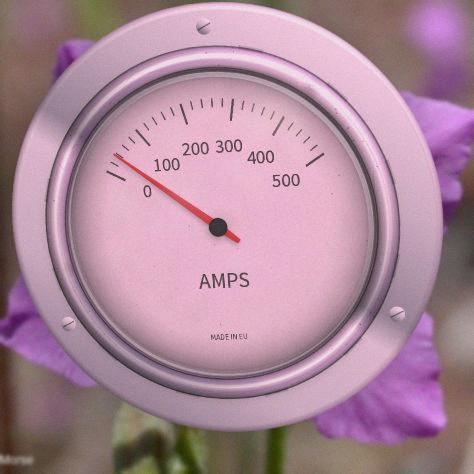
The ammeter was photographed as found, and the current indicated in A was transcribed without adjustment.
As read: 40 A
